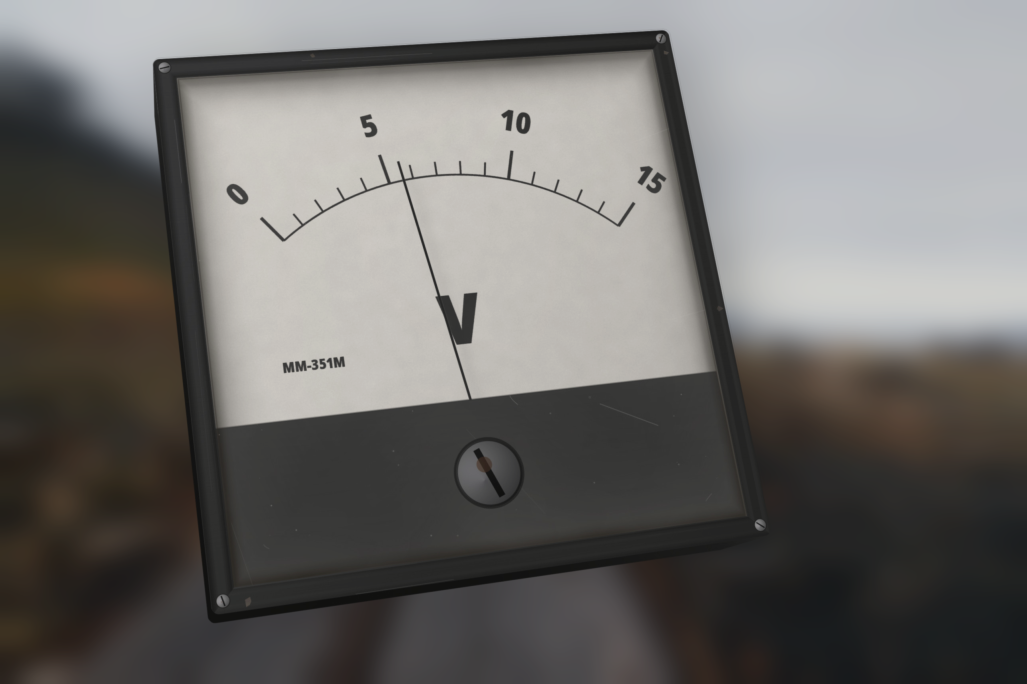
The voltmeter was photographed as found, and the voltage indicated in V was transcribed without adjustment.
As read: 5.5 V
